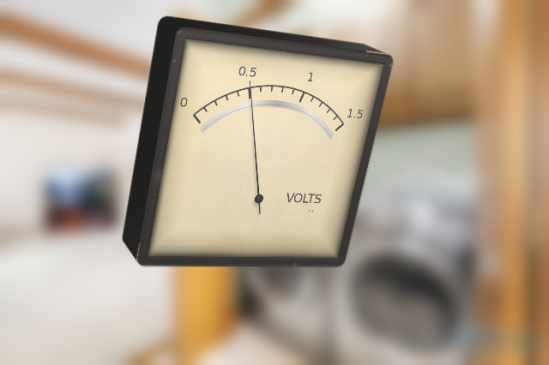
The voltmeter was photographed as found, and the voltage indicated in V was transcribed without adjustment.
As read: 0.5 V
